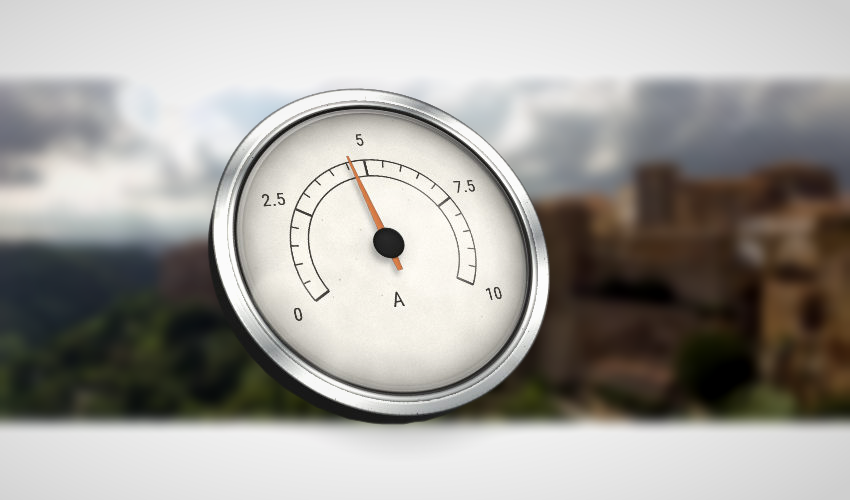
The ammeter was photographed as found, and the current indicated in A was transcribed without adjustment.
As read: 4.5 A
